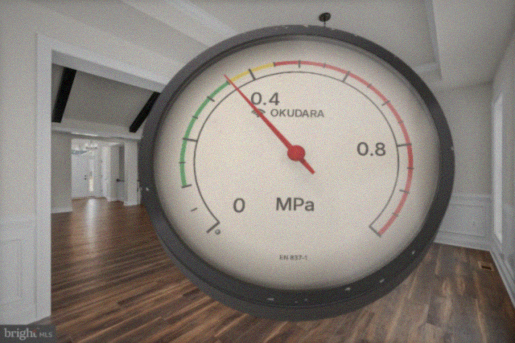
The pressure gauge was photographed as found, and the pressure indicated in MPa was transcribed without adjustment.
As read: 0.35 MPa
